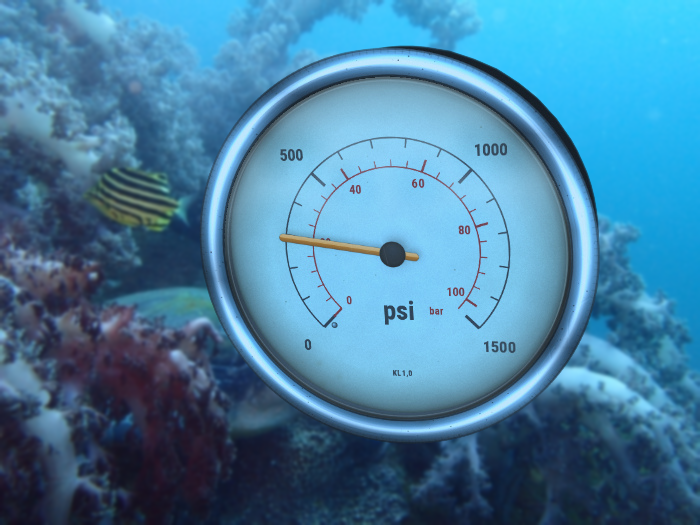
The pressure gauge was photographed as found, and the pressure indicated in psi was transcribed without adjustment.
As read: 300 psi
